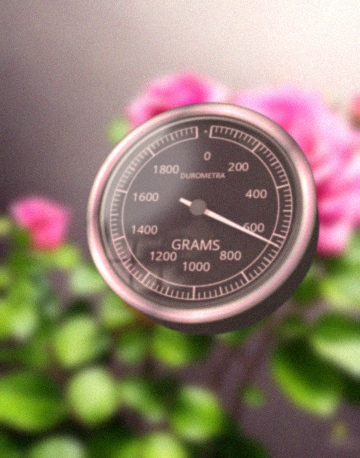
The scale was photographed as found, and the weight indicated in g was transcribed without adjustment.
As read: 640 g
